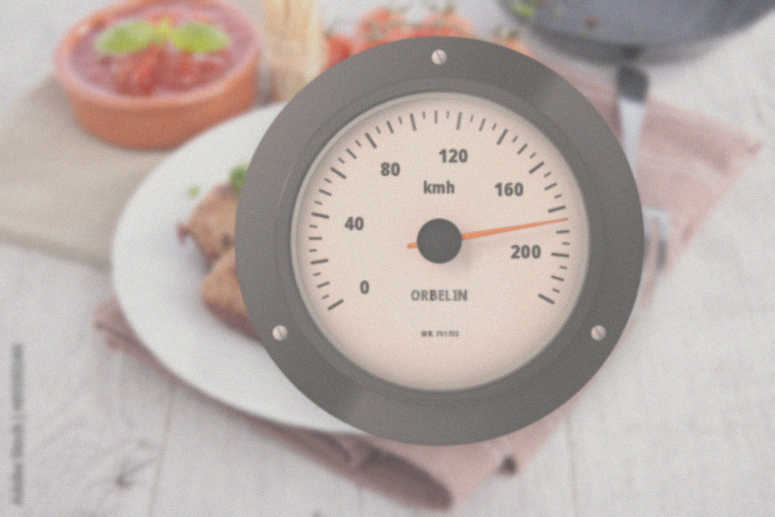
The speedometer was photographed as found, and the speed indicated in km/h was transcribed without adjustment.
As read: 185 km/h
